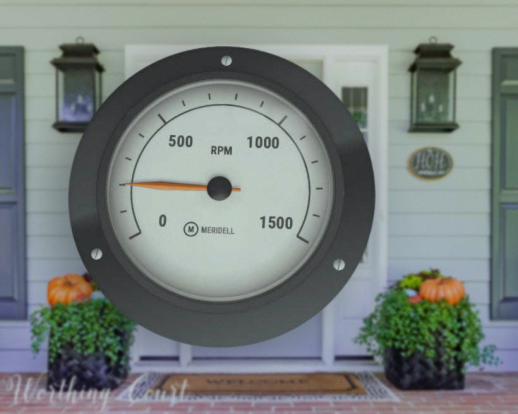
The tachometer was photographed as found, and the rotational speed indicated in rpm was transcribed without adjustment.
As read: 200 rpm
